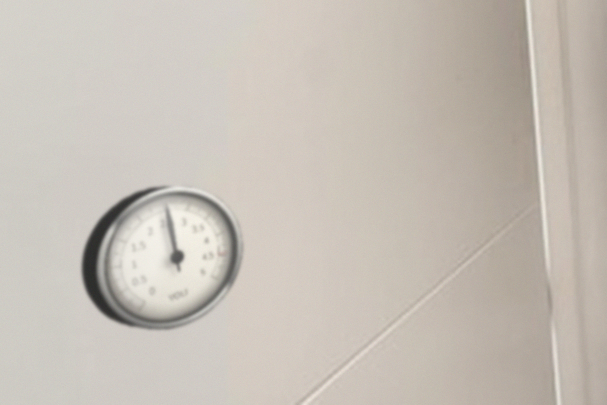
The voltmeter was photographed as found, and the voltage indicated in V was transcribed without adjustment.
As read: 2.5 V
